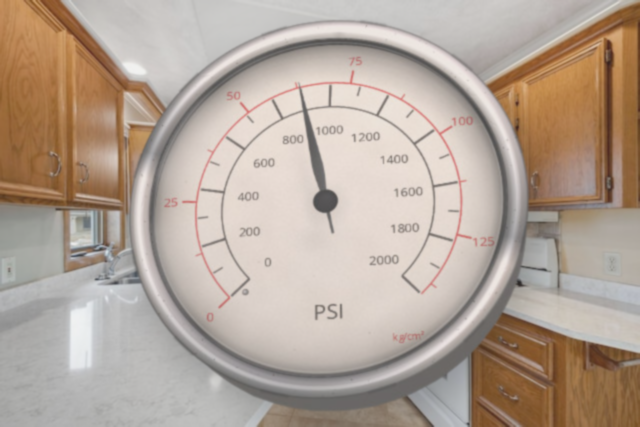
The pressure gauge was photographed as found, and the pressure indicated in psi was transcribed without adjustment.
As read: 900 psi
